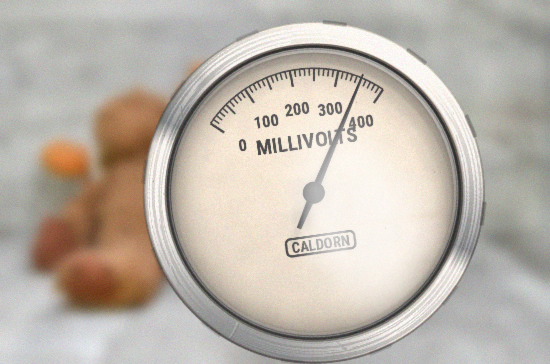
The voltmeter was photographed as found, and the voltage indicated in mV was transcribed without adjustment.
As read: 350 mV
